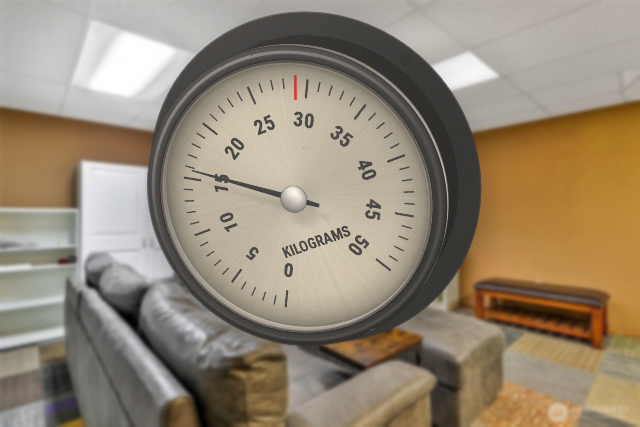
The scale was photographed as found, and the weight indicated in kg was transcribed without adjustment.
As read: 16 kg
